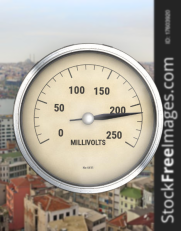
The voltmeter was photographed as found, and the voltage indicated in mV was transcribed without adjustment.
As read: 210 mV
